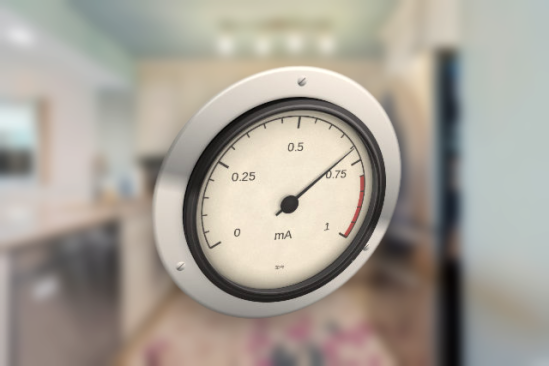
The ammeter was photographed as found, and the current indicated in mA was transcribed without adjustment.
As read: 0.7 mA
